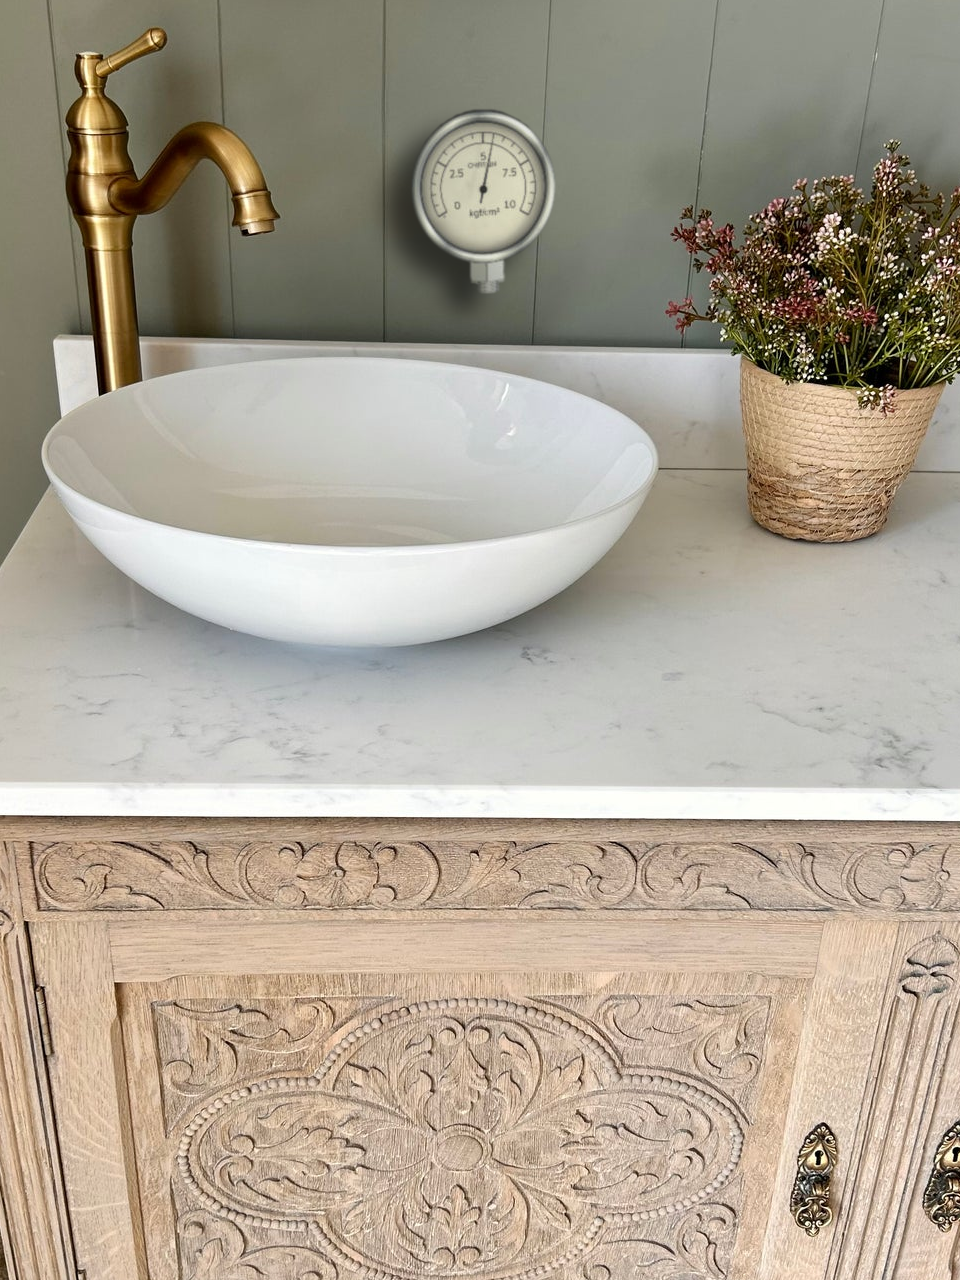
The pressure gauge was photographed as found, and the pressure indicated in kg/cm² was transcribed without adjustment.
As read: 5.5 kg/cm²
